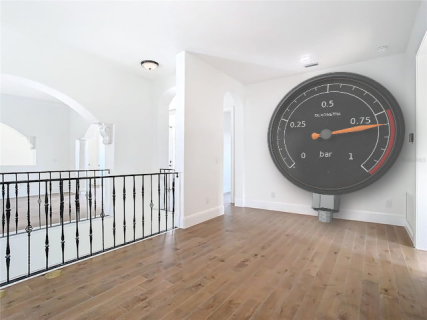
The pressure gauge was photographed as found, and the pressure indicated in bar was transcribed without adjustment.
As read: 0.8 bar
